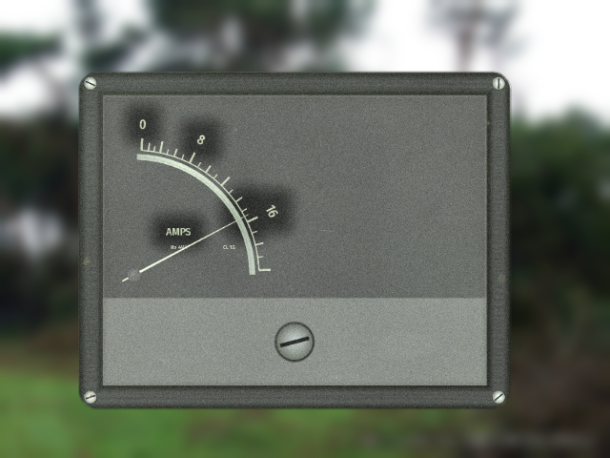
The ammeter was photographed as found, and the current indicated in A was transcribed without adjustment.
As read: 15.5 A
